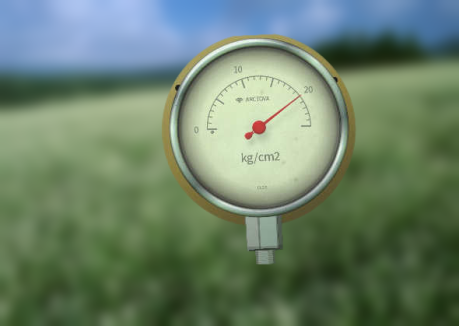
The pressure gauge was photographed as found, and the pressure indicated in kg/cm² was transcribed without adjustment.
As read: 20 kg/cm²
